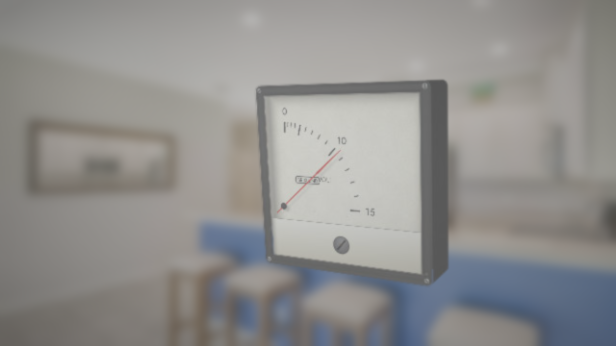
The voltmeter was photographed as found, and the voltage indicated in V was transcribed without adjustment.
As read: 10.5 V
